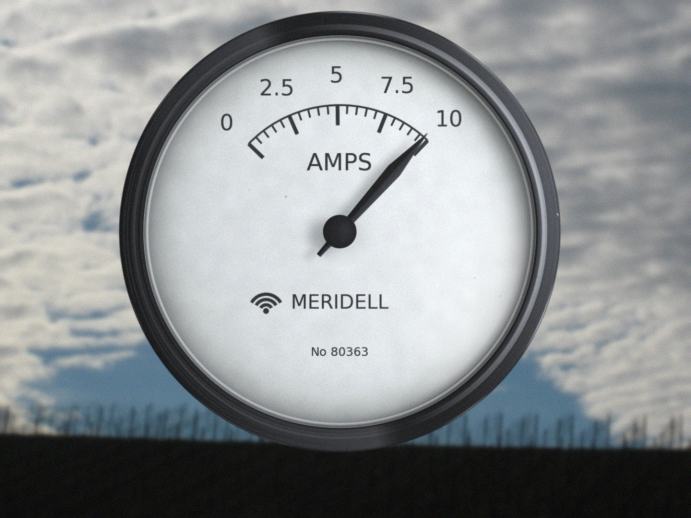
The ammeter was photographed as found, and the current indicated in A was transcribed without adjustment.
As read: 9.75 A
